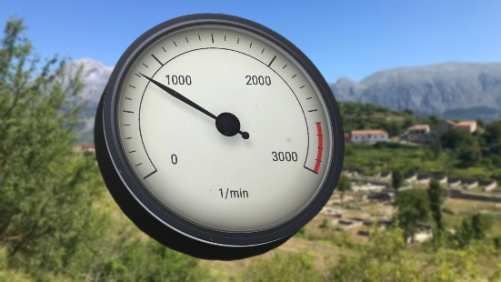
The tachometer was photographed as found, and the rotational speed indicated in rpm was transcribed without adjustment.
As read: 800 rpm
